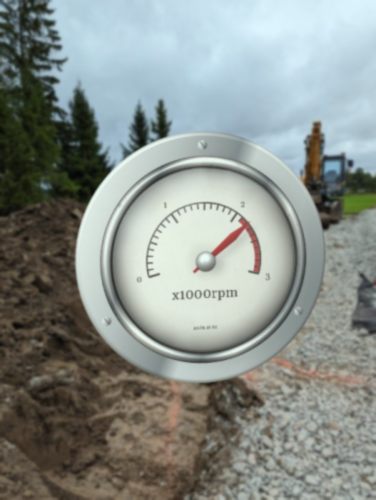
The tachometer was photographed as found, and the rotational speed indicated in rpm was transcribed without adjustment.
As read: 2200 rpm
